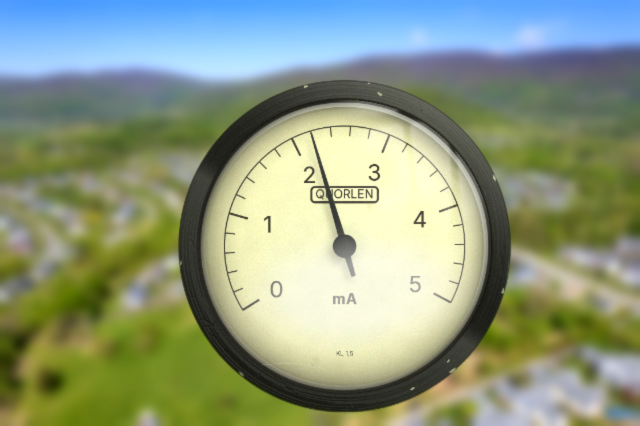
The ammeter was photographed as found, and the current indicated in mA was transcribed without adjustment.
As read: 2.2 mA
